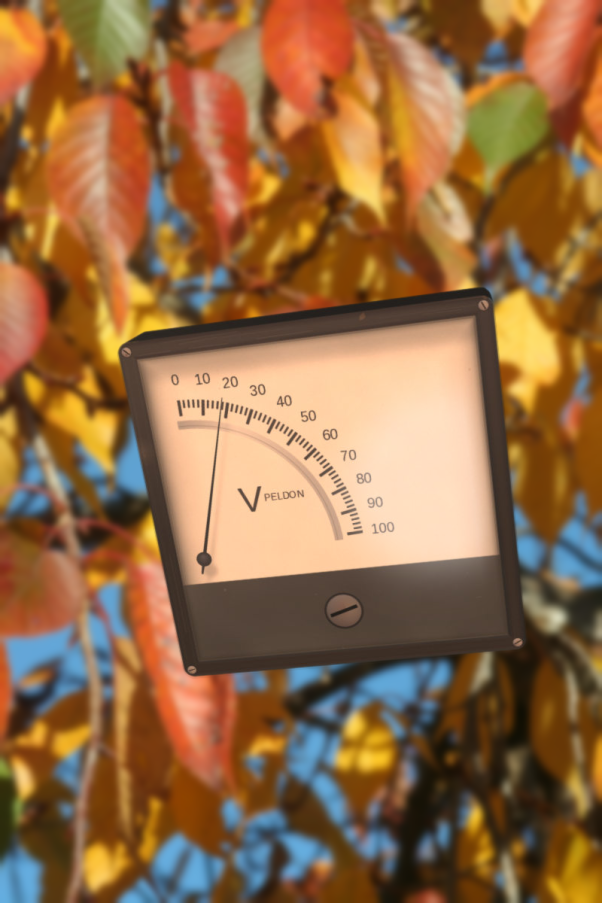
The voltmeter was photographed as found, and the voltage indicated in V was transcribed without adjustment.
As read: 18 V
